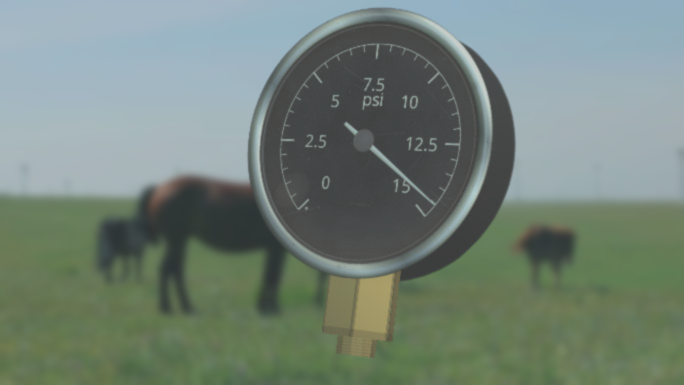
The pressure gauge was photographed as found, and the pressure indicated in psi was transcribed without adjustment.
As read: 14.5 psi
